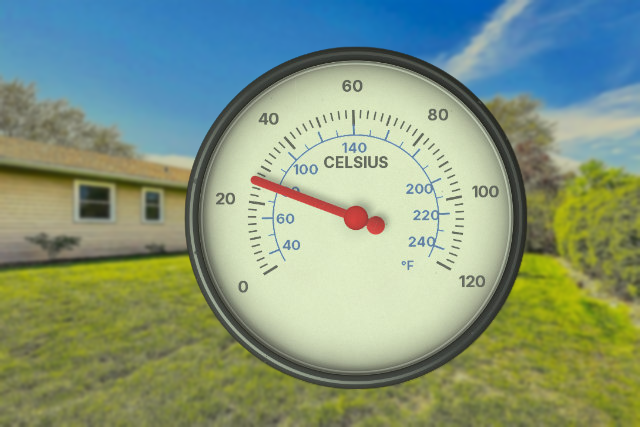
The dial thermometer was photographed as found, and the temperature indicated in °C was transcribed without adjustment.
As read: 26 °C
